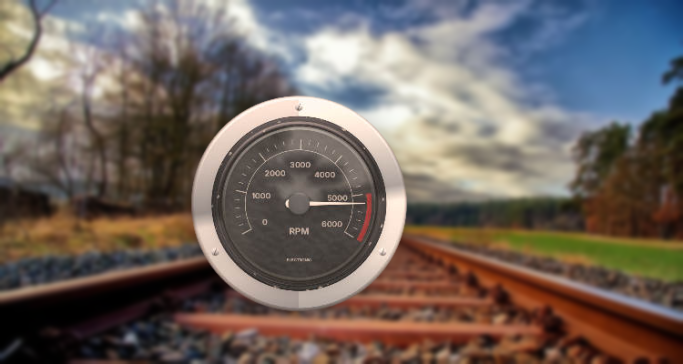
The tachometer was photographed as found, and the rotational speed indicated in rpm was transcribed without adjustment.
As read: 5200 rpm
